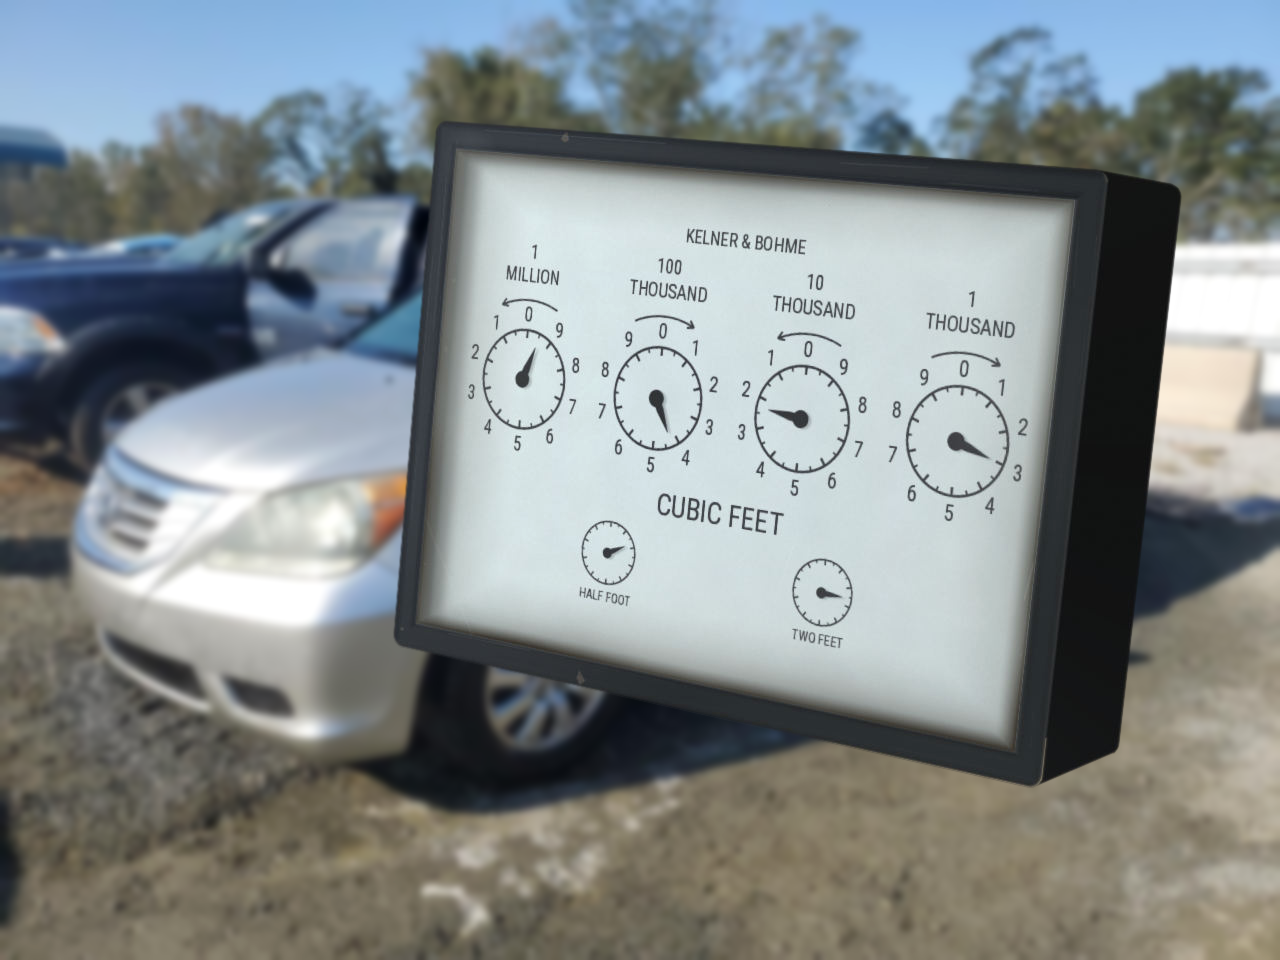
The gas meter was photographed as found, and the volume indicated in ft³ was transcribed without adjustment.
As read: 942300 ft³
